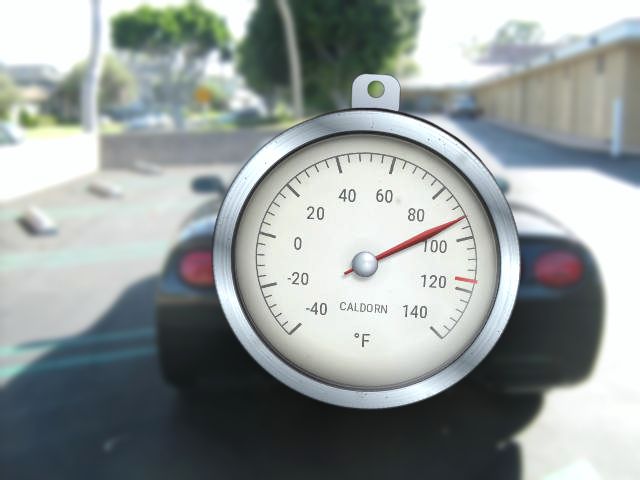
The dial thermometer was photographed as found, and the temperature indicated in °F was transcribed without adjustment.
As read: 92 °F
